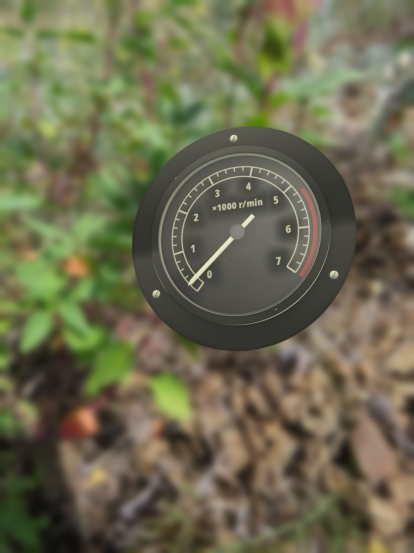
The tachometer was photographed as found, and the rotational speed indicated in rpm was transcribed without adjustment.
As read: 200 rpm
